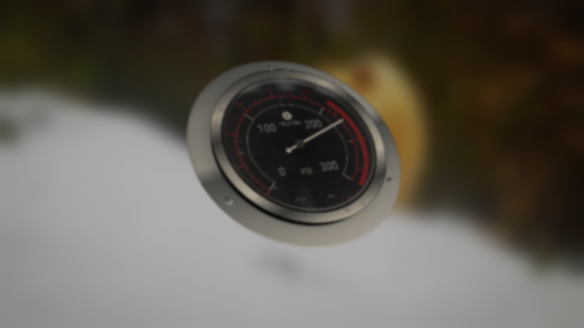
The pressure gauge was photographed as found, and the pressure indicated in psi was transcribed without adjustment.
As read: 225 psi
